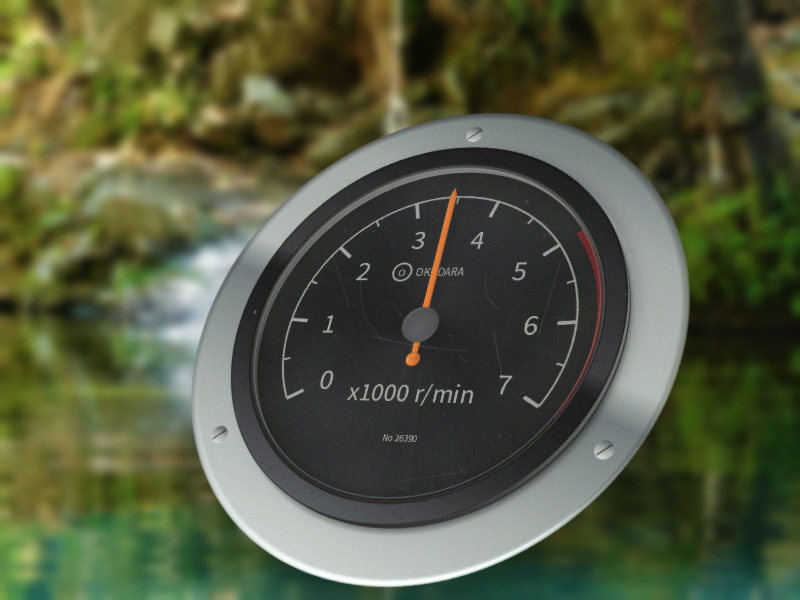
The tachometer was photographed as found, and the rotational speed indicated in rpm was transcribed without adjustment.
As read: 3500 rpm
